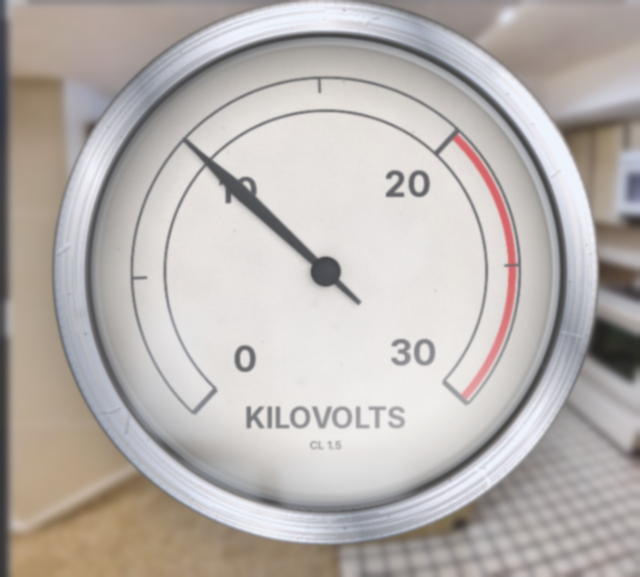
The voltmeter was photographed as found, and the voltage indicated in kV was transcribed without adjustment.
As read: 10 kV
